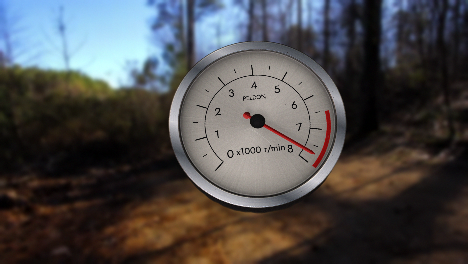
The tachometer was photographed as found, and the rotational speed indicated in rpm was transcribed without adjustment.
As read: 7750 rpm
